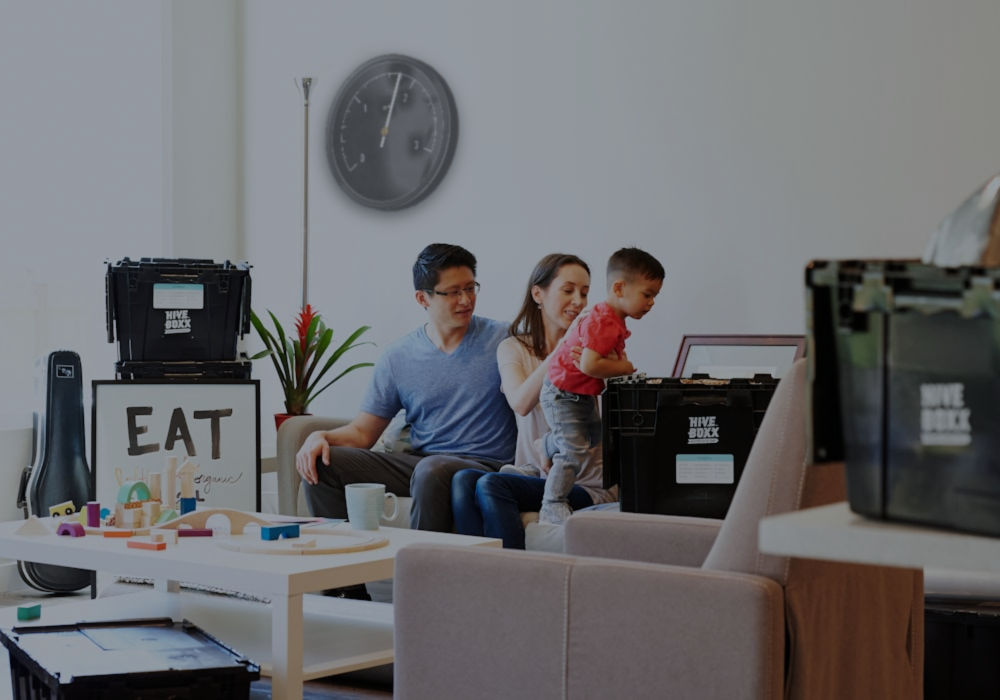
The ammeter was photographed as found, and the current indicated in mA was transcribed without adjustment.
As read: 1.8 mA
